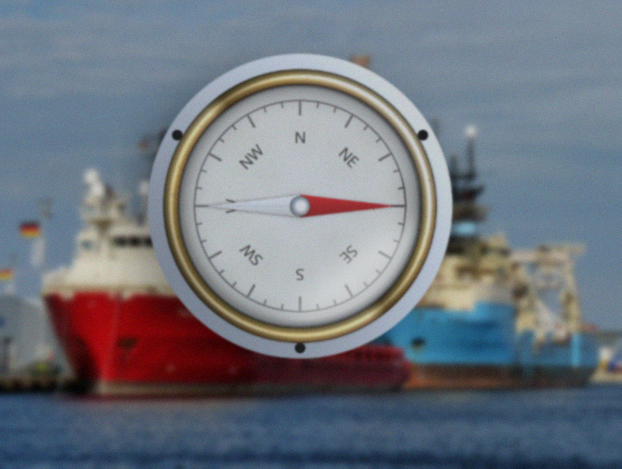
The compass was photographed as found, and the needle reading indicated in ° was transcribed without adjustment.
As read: 90 °
